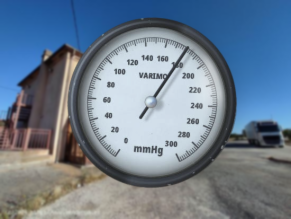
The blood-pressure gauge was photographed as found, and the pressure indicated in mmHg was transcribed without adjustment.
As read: 180 mmHg
